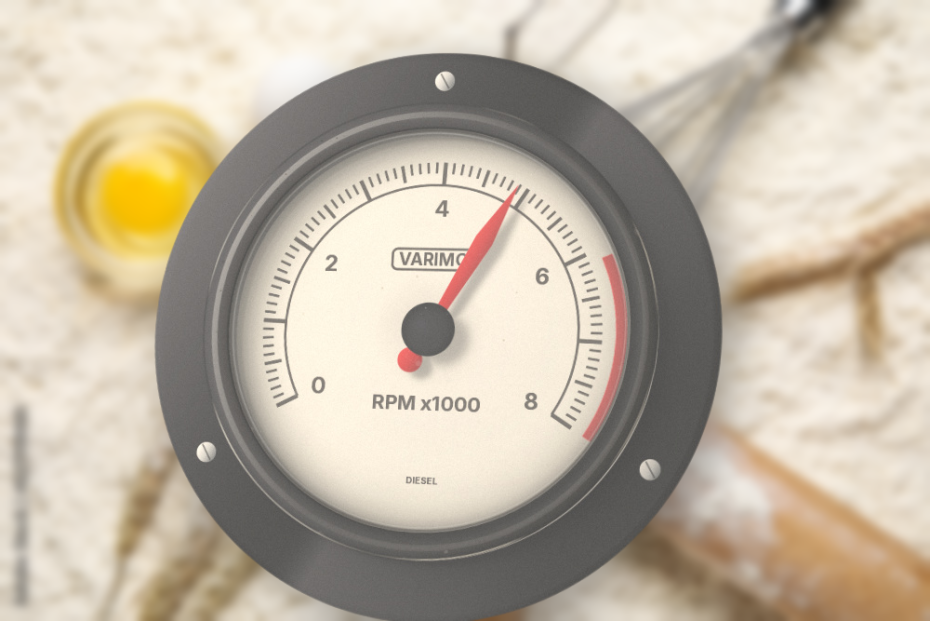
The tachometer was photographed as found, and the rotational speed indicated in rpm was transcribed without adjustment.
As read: 4900 rpm
